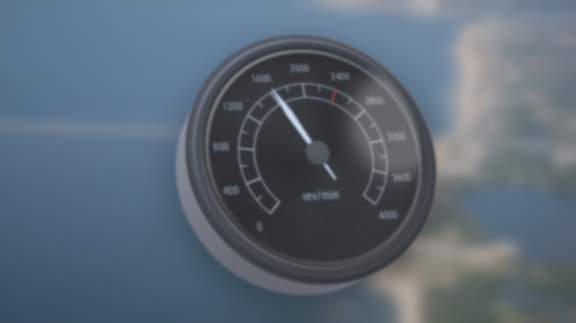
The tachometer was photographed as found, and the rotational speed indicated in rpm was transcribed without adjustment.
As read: 1600 rpm
